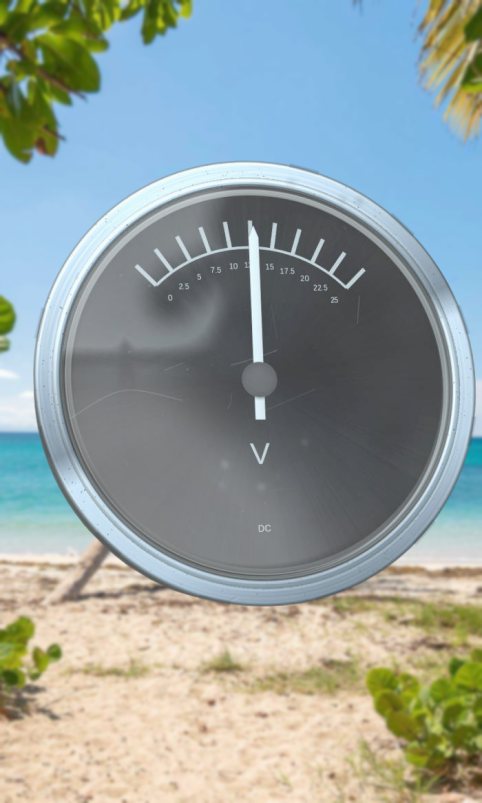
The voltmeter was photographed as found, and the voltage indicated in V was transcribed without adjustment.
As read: 12.5 V
